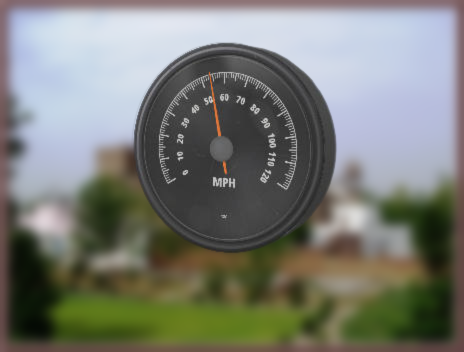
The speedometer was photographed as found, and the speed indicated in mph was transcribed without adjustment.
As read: 55 mph
